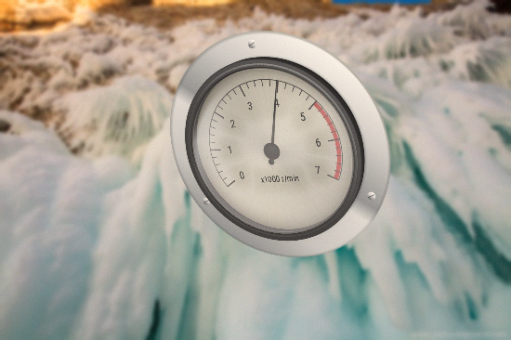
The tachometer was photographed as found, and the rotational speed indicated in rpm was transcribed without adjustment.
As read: 4000 rpm
